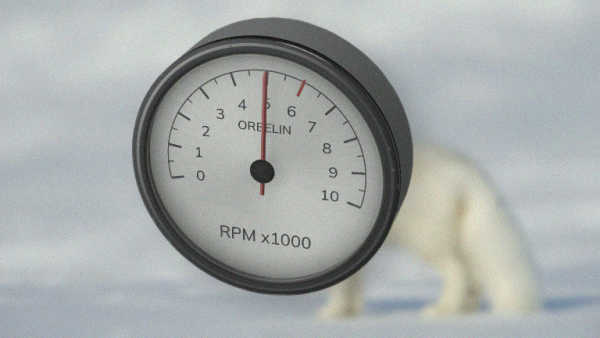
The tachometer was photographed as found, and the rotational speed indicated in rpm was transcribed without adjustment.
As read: 5000 rpm
